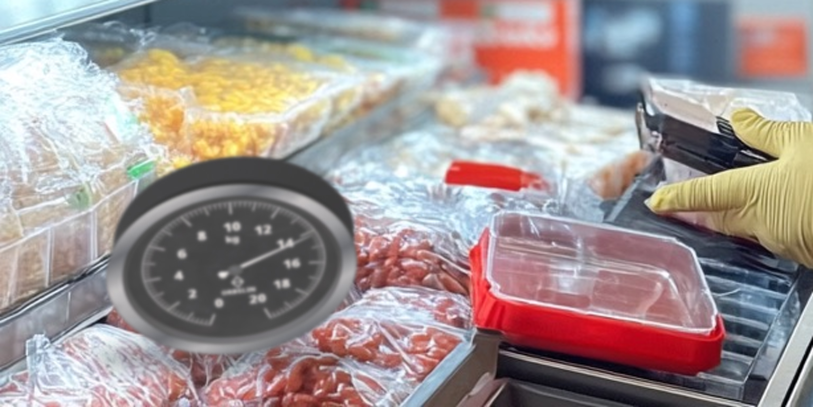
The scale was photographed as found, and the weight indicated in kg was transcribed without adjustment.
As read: 14 kg
